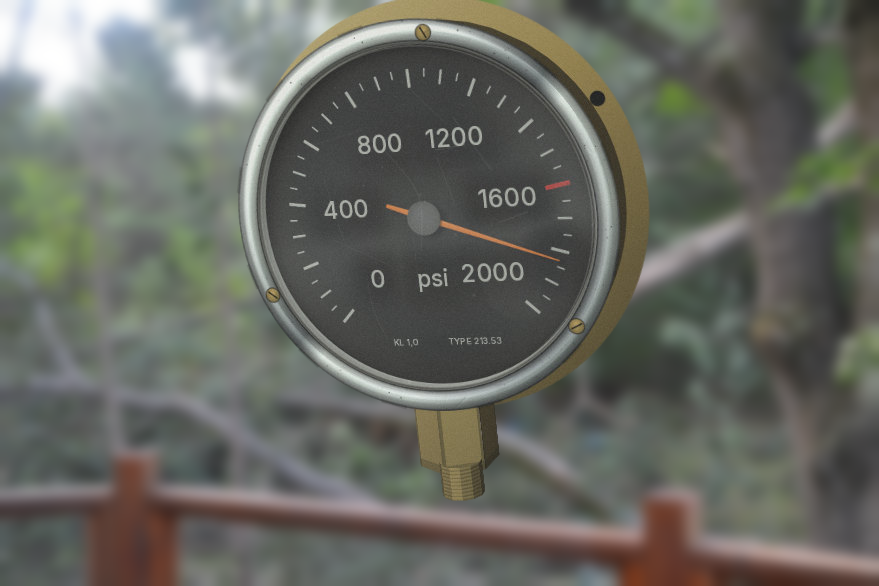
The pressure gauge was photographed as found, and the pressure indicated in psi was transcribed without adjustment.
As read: 1825 psi
